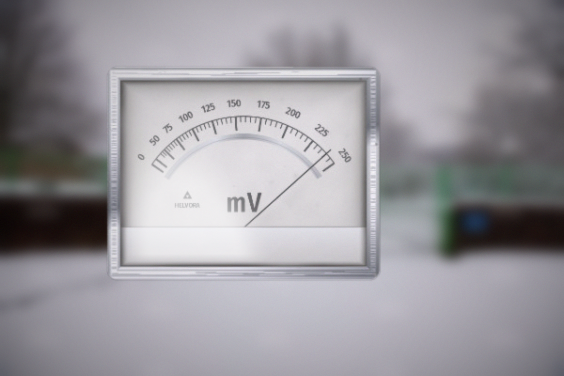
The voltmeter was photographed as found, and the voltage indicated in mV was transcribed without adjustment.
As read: 240 mV
